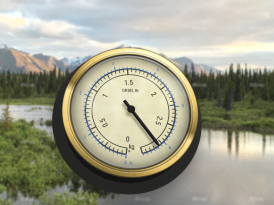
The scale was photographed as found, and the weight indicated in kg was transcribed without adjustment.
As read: 2.8 kg
